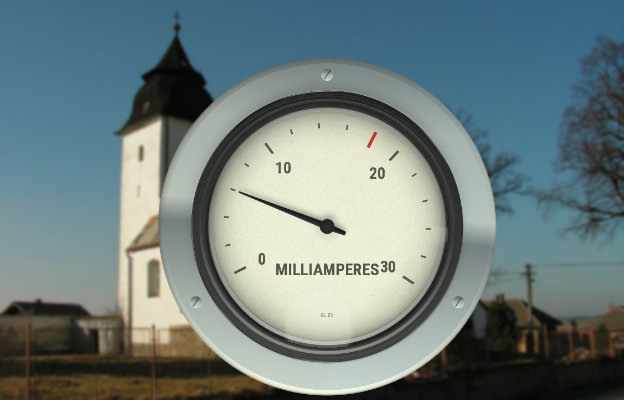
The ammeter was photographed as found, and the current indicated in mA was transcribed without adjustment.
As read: 6 mA
